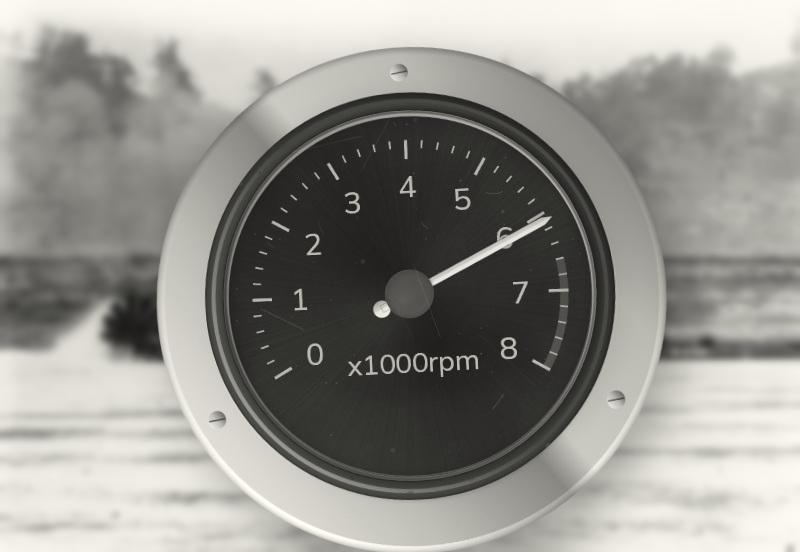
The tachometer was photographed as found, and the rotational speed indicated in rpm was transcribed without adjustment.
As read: 6100 rpm
